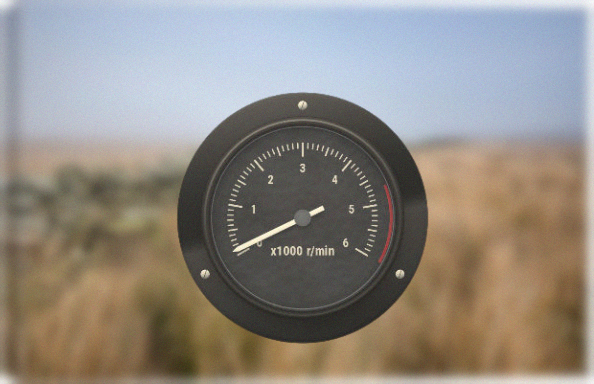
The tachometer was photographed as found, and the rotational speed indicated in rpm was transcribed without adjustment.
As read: 100 rpm
